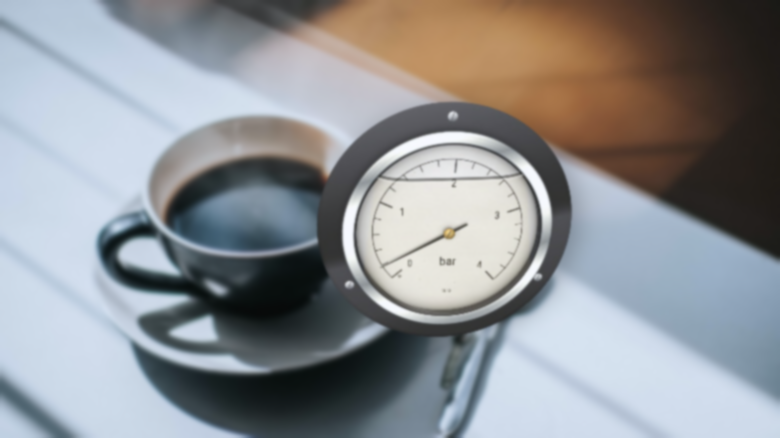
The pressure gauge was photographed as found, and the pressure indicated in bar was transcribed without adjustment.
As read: 0.2 bar
